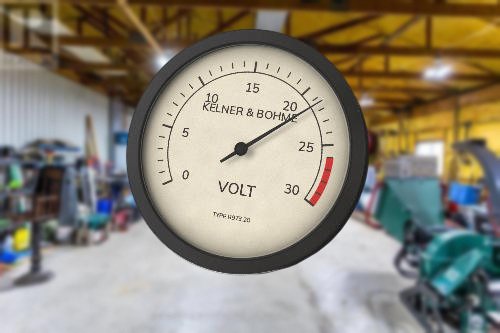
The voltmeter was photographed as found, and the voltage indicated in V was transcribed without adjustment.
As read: 21.5 V
